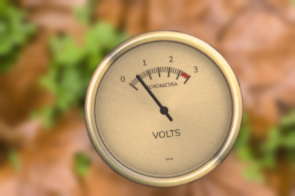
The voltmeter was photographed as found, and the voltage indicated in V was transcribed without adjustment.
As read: 0.5 V
